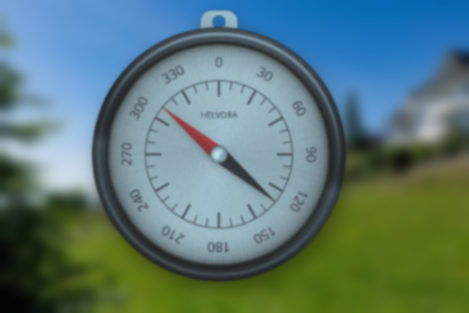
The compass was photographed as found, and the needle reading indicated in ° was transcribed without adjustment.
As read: 310 °
